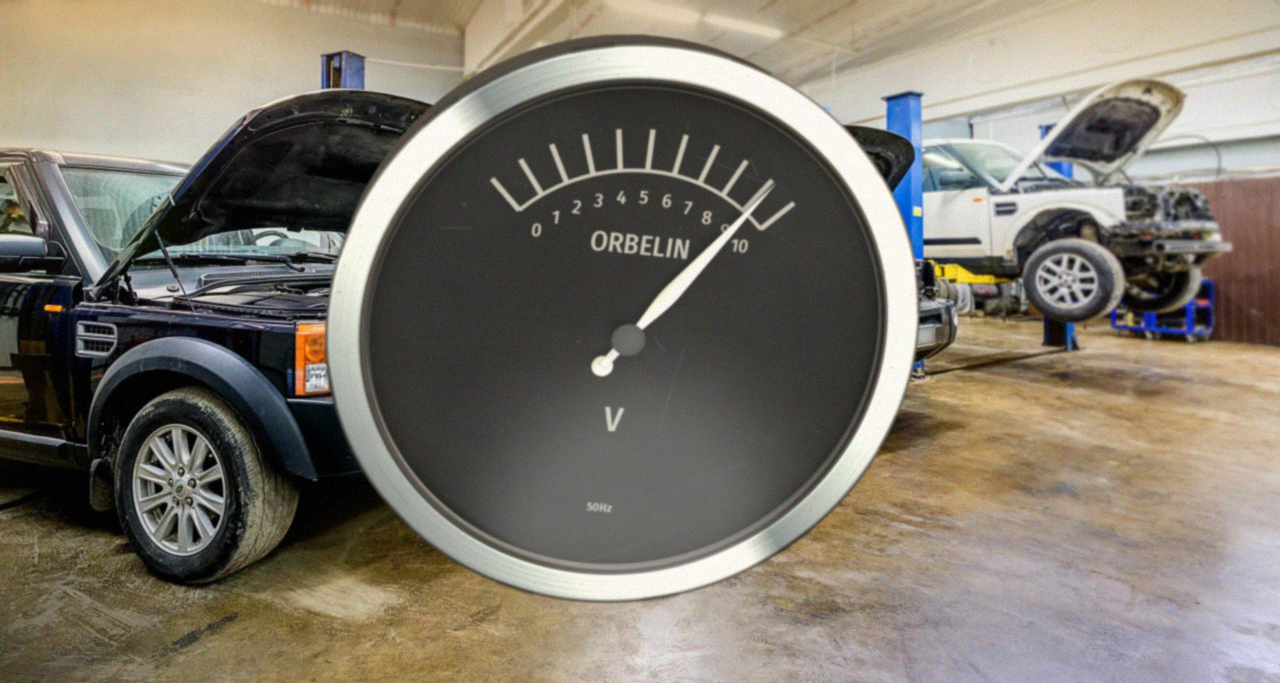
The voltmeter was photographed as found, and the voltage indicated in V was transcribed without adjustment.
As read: 9 V
